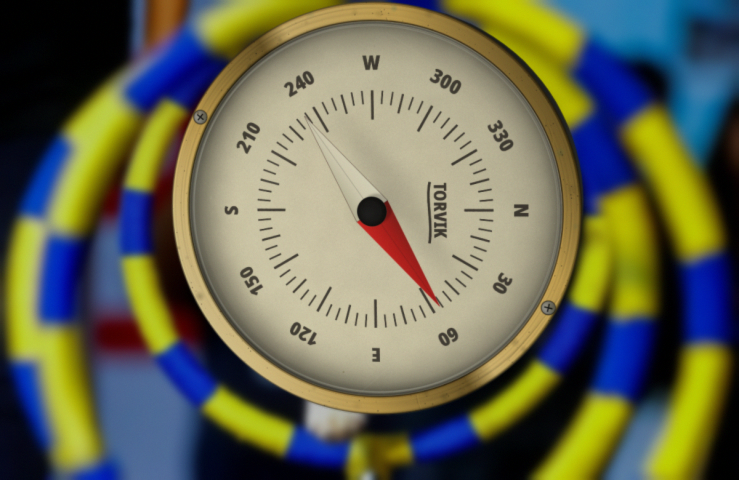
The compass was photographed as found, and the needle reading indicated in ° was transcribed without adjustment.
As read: 55 °
